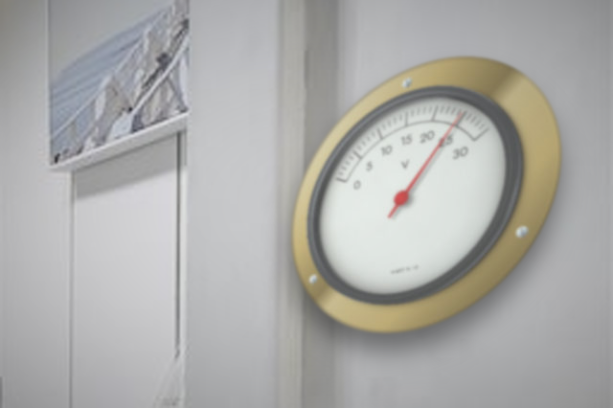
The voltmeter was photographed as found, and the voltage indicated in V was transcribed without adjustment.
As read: 25 V
